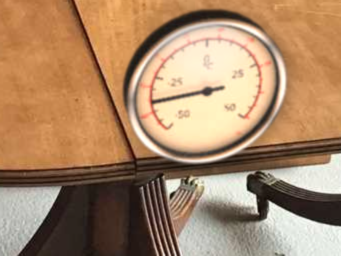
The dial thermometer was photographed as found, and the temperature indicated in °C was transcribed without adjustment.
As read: -35 °C
